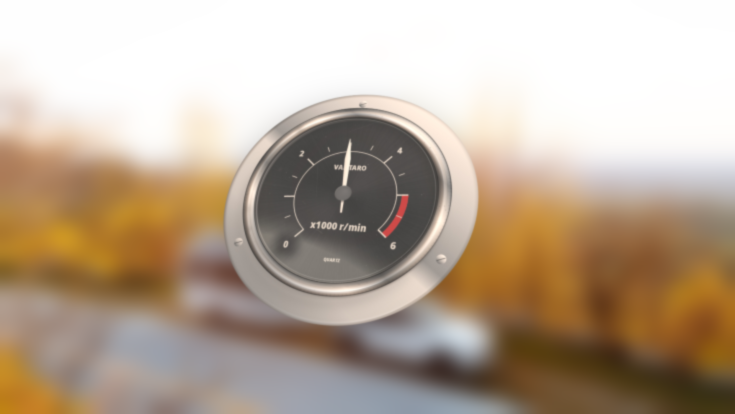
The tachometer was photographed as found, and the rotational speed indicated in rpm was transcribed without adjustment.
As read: 3000 rpm
